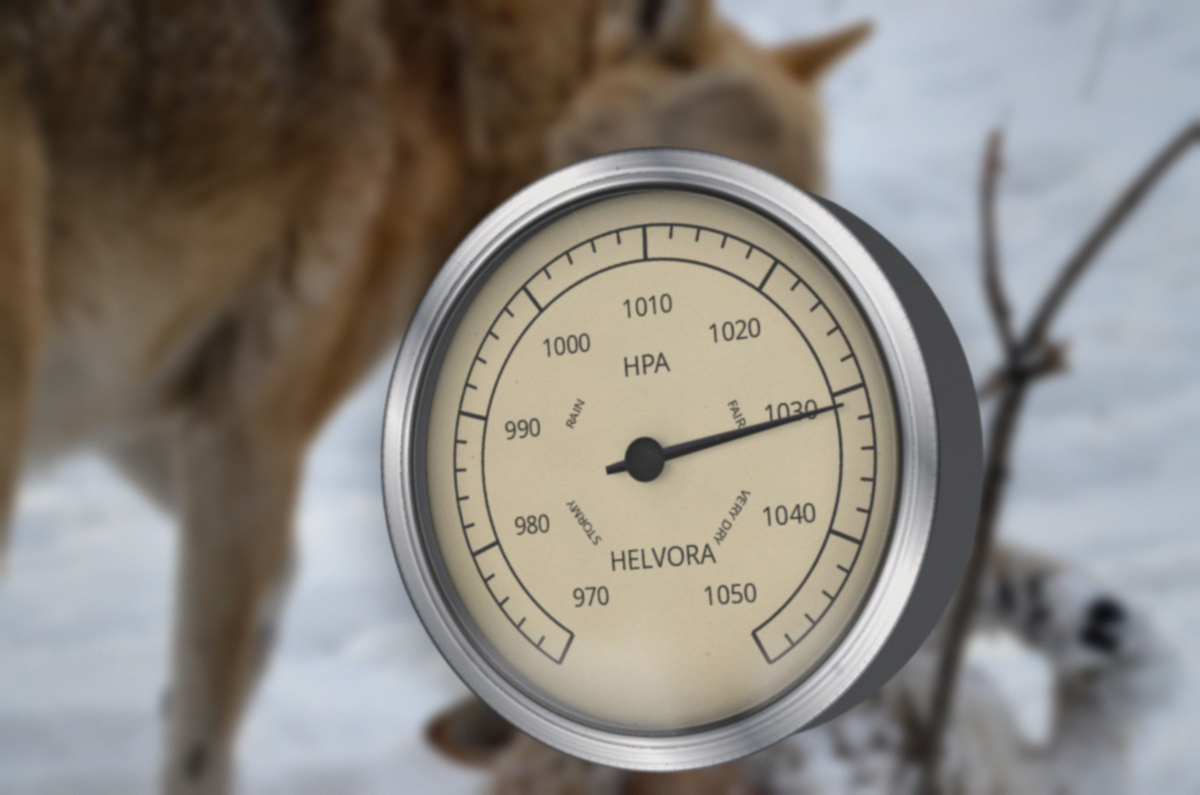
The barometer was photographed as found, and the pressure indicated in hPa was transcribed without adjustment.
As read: 1031 hPa
